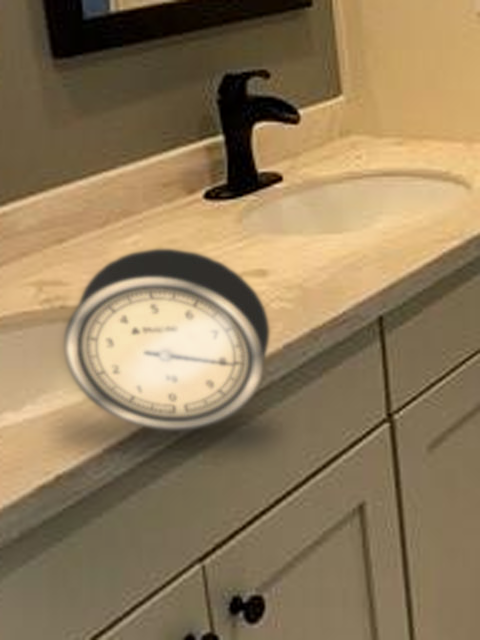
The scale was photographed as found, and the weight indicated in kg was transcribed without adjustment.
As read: 8 kg
